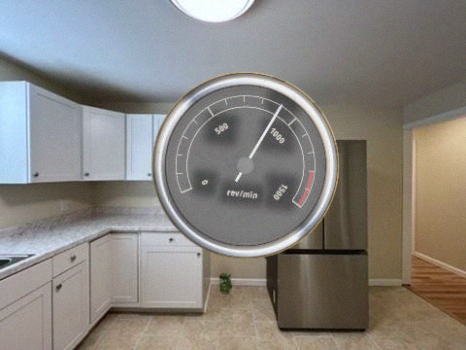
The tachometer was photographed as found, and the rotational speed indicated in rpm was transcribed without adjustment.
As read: 900 rpm
